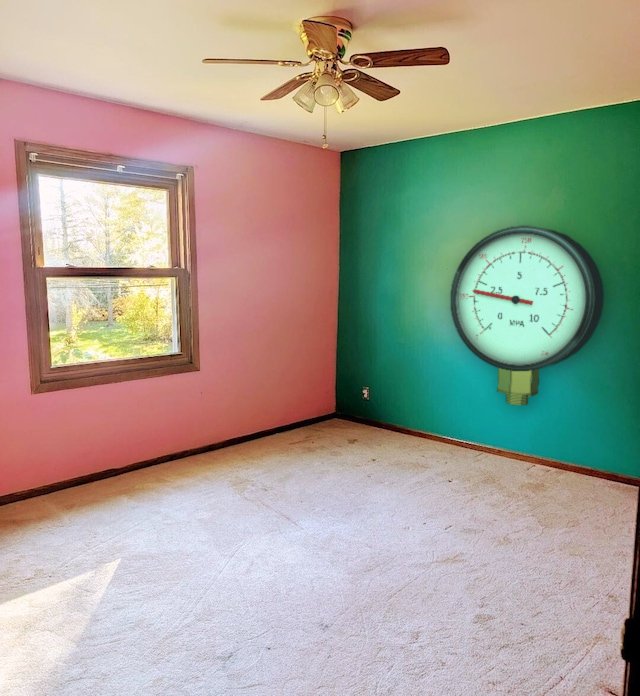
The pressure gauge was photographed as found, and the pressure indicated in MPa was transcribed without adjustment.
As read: 2 MPa
